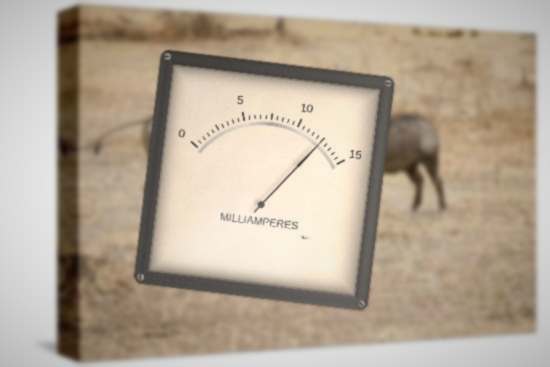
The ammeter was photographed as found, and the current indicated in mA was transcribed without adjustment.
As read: 12.5 mA
